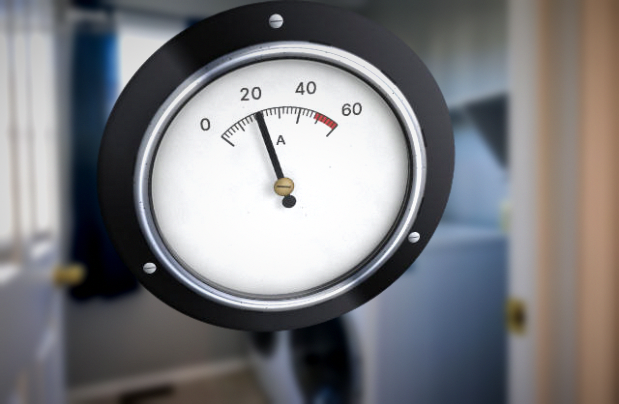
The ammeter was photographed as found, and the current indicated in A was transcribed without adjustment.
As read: 20 A
